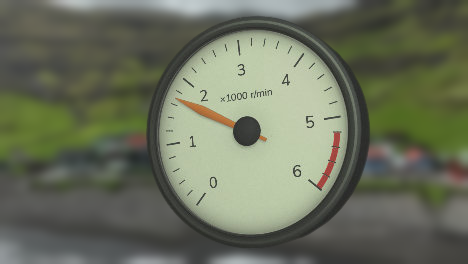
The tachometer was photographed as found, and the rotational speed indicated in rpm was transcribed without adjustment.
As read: 1700 rpm
